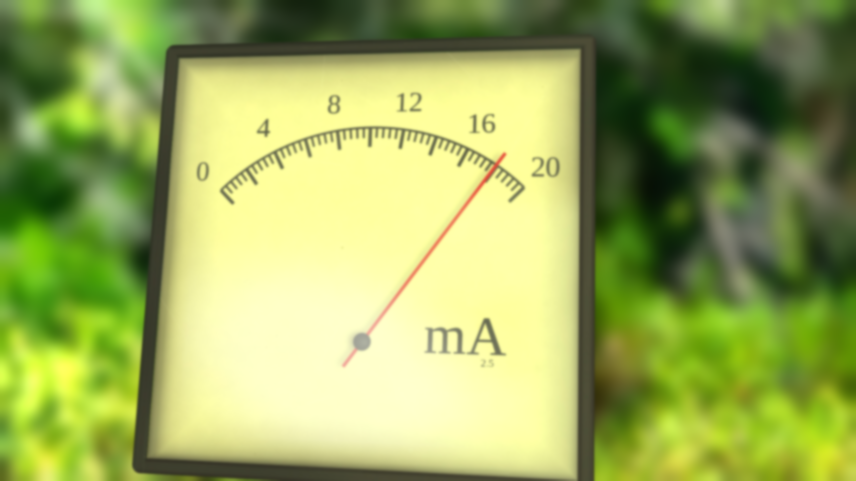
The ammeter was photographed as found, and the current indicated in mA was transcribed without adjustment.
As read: 18 mA
